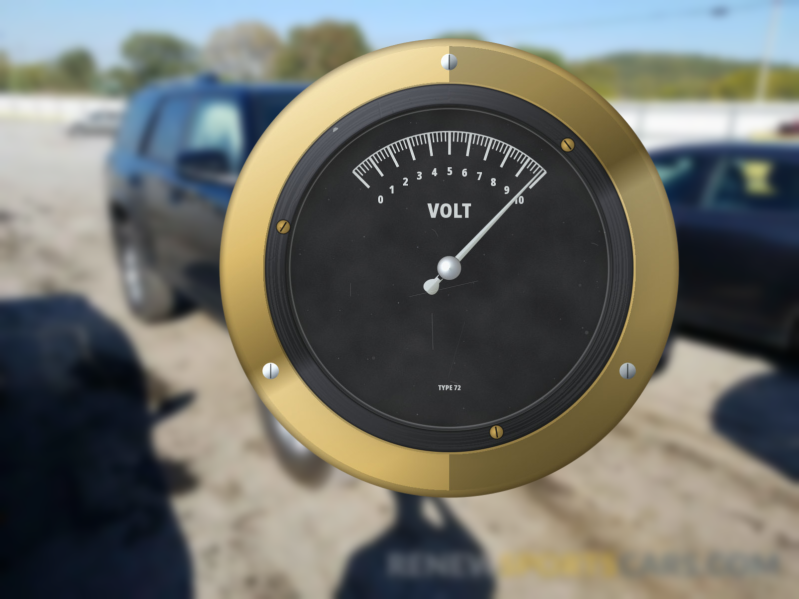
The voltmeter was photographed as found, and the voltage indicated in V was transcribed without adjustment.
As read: 9.8 V
